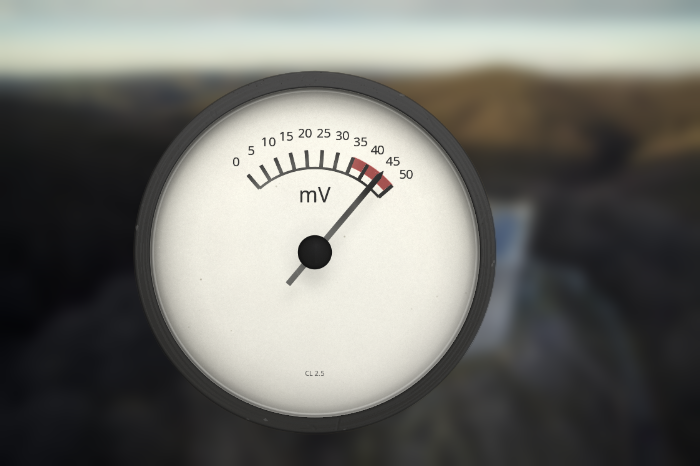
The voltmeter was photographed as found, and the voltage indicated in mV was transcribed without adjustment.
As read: 45 mV
